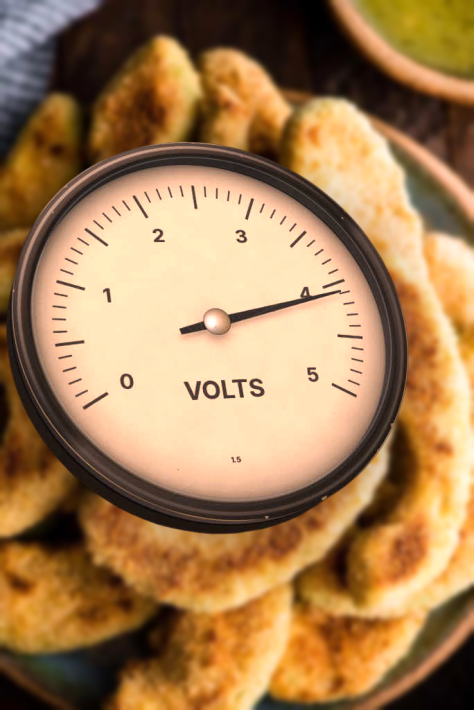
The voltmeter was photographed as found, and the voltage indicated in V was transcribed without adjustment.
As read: 4.1 V
